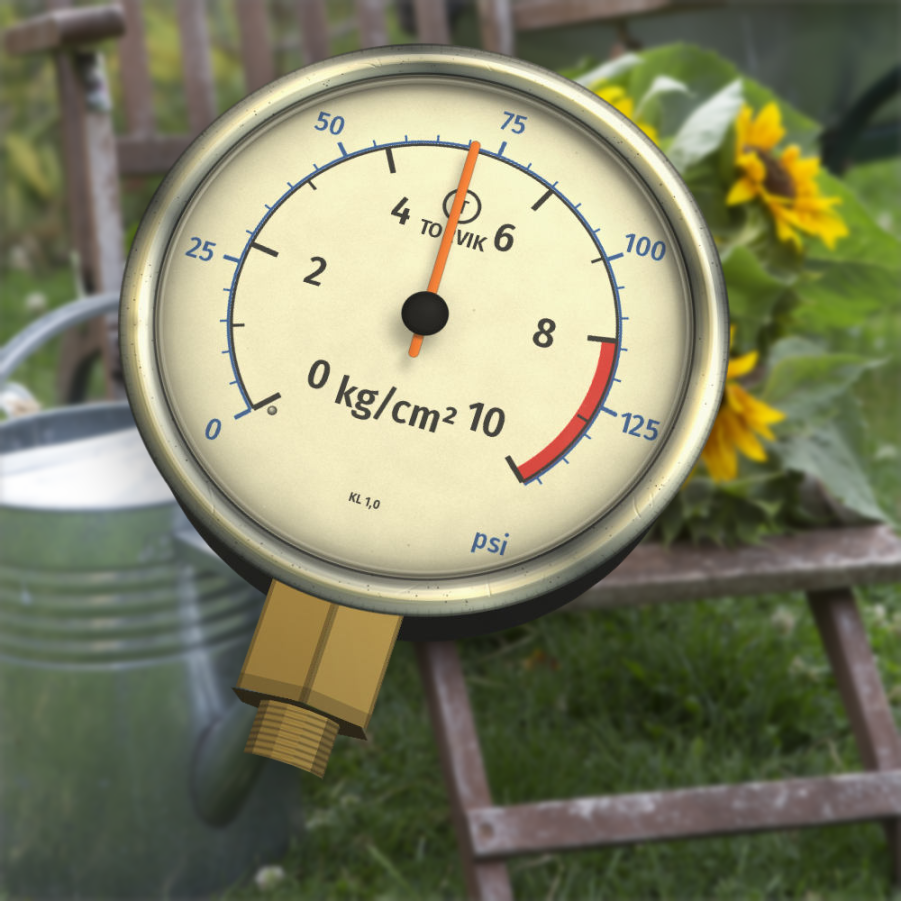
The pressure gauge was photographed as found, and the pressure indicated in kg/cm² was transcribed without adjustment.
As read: 5 kg/cm²
